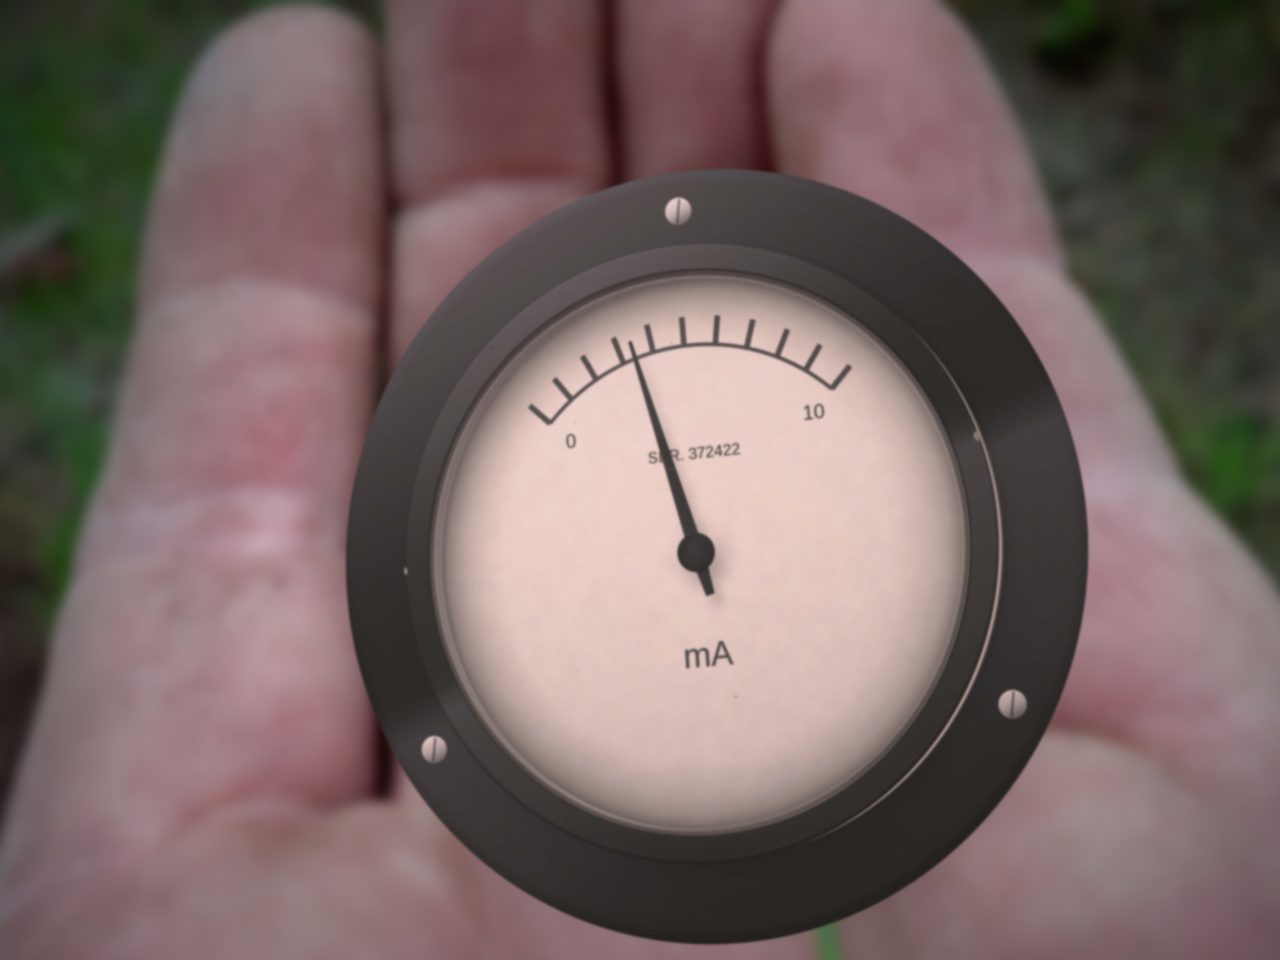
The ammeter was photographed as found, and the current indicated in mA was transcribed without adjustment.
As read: 3.5 mA
